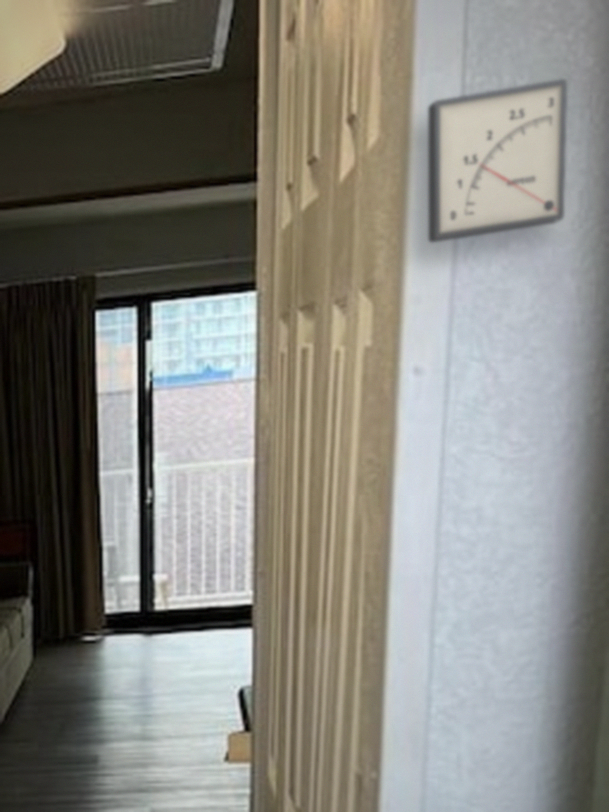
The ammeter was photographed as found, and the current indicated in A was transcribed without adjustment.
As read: 1.5 A
